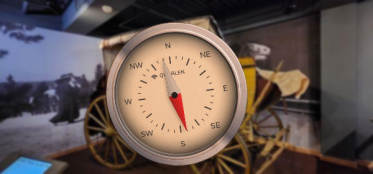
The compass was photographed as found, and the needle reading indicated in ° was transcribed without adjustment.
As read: 170 °
